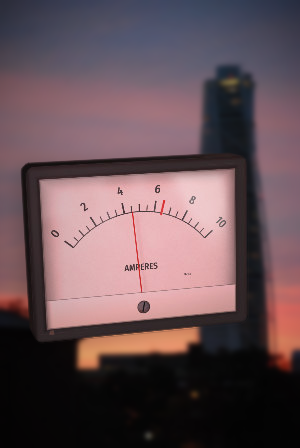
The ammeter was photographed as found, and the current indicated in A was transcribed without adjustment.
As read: 4.5 A
